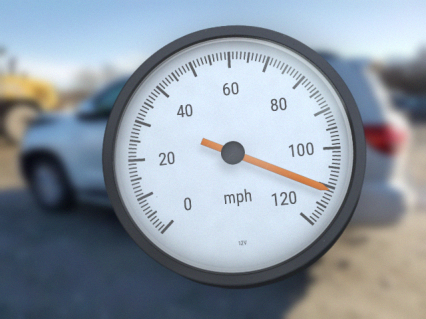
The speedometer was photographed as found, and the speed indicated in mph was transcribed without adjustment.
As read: 111 mph
